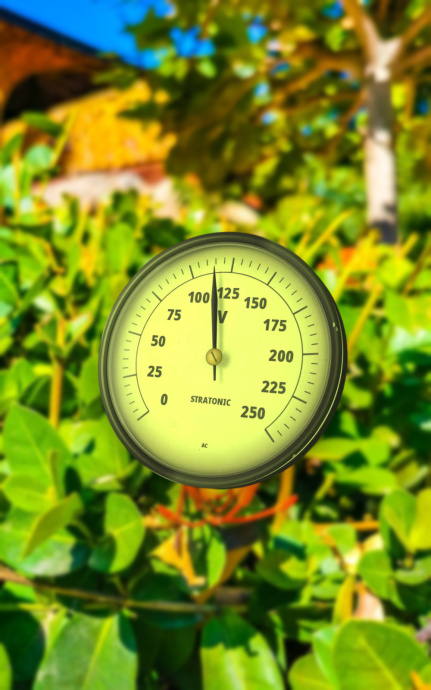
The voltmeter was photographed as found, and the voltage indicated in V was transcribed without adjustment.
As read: 115 V
